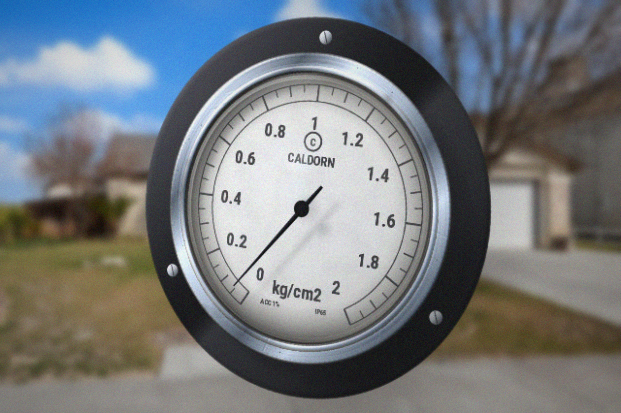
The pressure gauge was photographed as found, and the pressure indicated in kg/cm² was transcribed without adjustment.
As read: 0.05 kg/cm²
